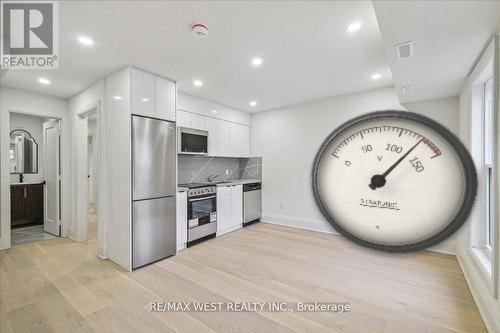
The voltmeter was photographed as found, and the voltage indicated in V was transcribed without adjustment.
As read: 125 V
